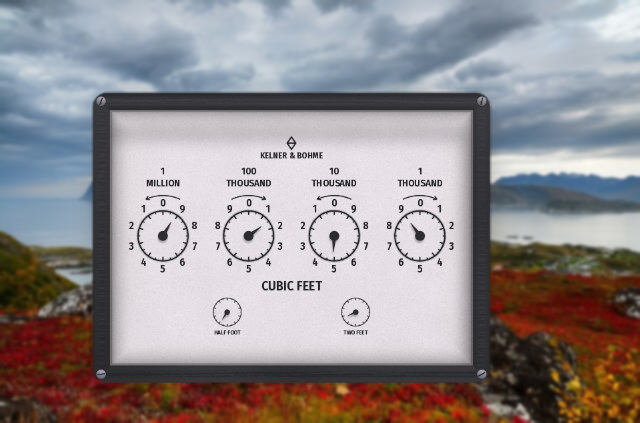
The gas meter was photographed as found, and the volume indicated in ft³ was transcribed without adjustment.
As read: 914900 ft³
